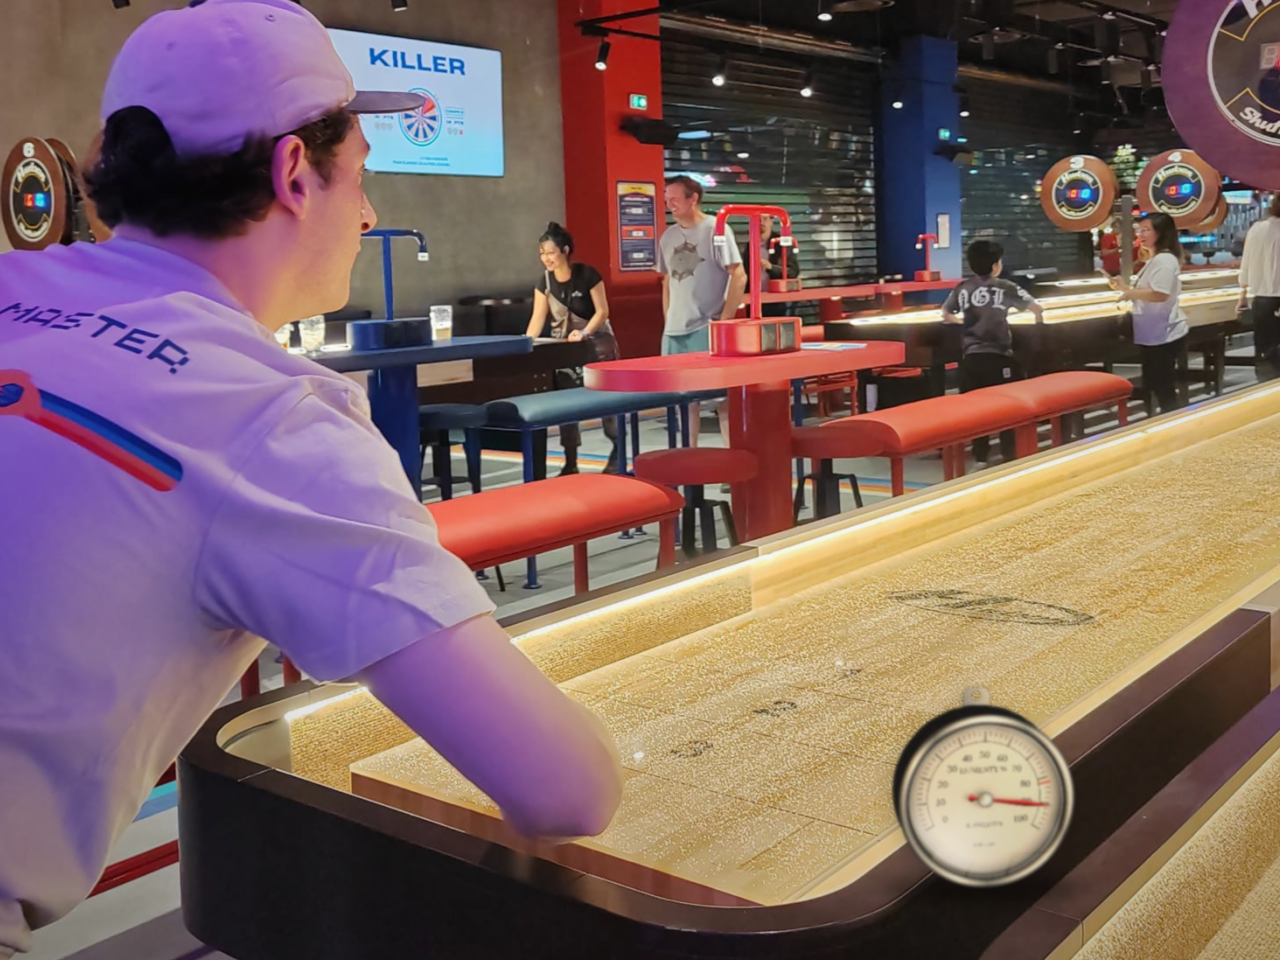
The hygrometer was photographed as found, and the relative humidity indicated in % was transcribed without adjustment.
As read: 90 %
